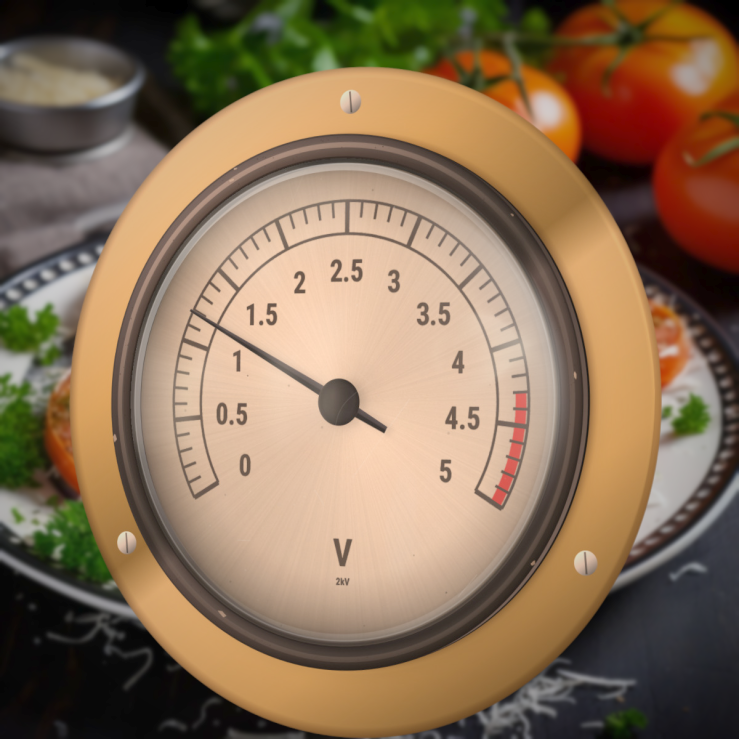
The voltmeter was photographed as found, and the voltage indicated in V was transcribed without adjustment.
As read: 1.2 V
